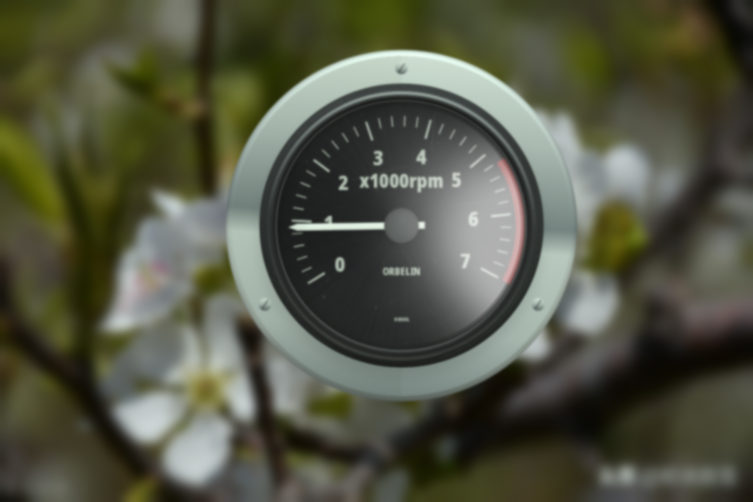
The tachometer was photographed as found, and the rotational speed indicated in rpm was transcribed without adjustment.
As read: 900 rpm
